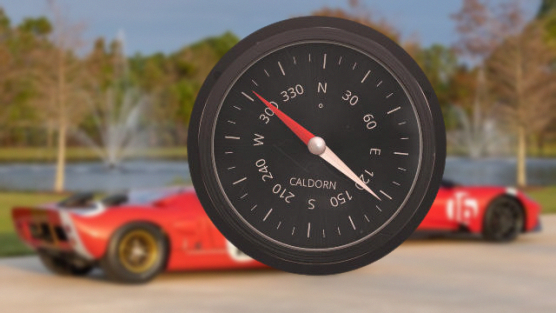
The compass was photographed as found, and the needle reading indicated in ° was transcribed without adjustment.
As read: 305 °
